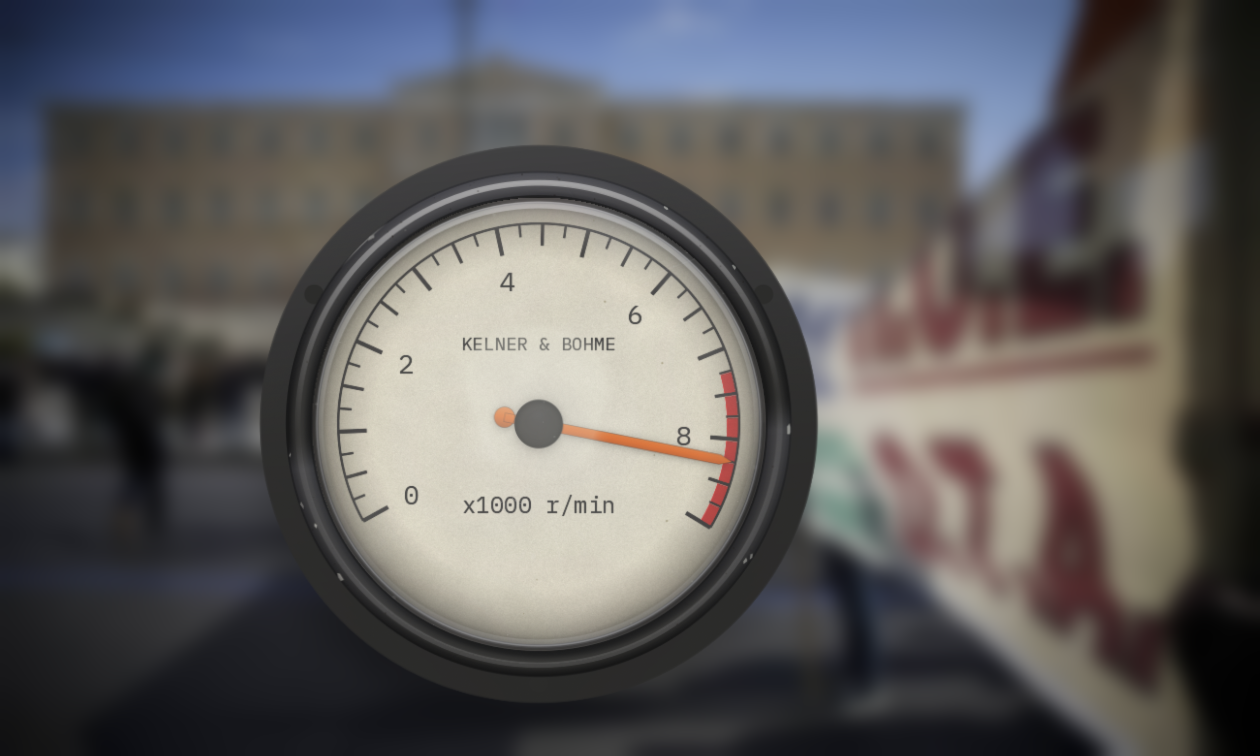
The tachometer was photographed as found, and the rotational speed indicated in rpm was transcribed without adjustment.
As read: 8250 rpm
